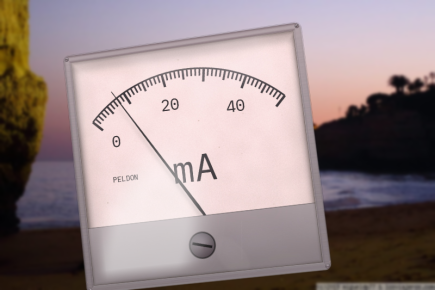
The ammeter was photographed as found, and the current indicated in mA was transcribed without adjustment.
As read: 8 mA
